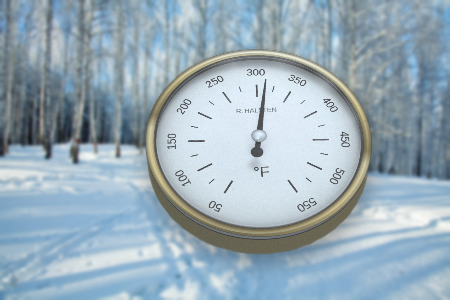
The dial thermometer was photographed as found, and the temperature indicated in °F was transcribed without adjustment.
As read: 312.5 °F
